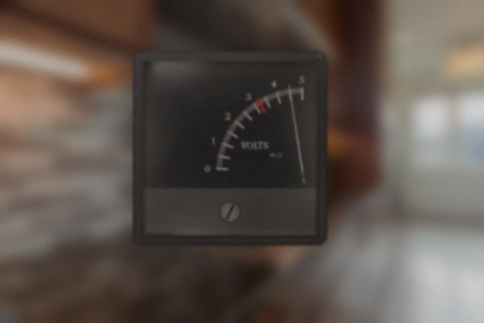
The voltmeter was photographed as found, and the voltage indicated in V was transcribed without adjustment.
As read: 4.5 V
